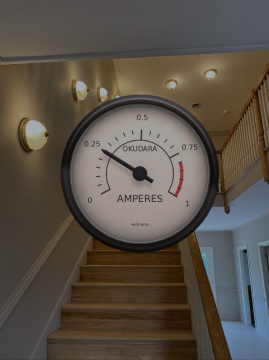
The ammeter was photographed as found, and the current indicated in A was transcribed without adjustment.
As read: 0.25 A
